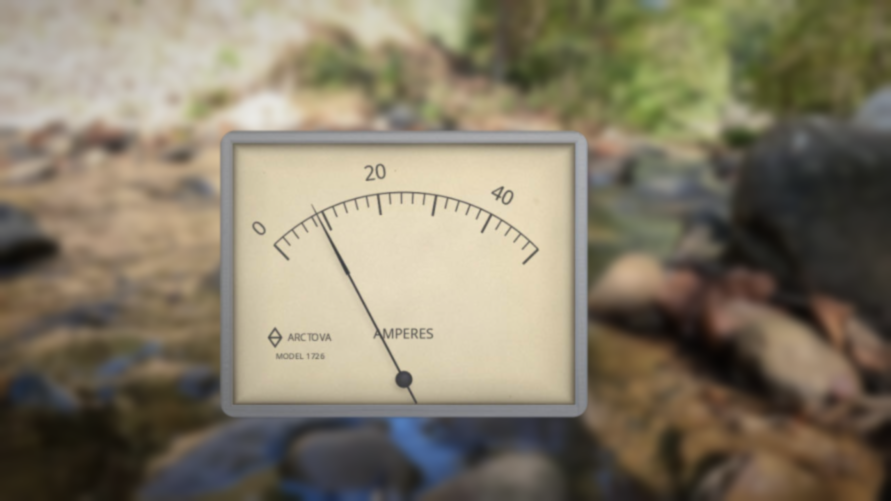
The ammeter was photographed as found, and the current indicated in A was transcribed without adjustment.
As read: 9 A
